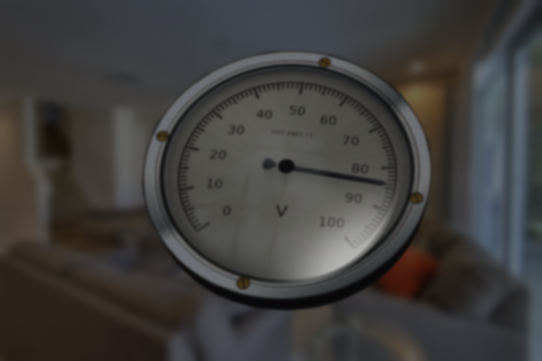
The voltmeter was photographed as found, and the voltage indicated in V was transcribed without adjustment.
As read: 85 V
